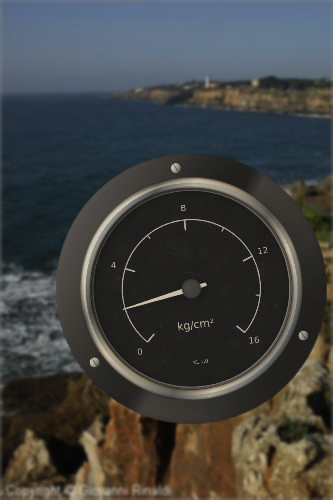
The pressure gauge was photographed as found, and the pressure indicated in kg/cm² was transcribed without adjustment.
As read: 2 kg/cm²
